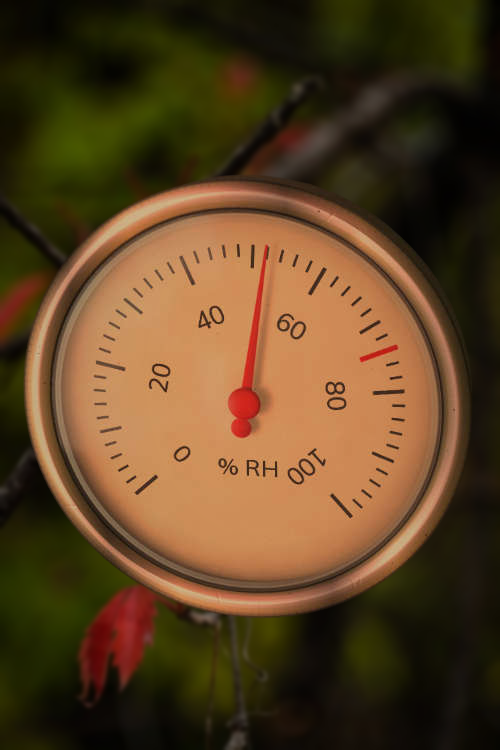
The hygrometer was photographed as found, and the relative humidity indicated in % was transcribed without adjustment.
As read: 52 %
